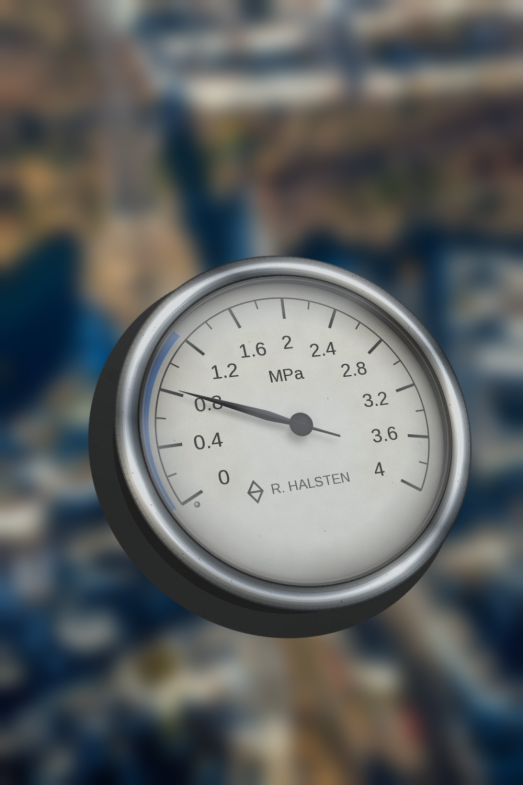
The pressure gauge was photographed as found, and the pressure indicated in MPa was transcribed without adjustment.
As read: 0.8 MPa
